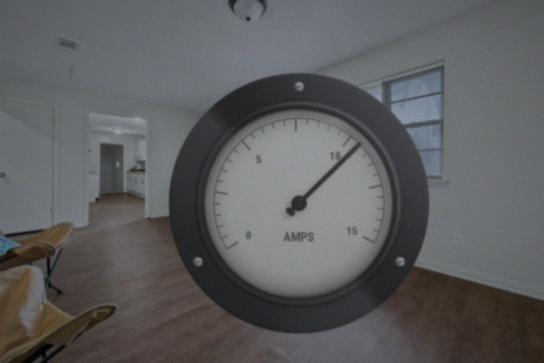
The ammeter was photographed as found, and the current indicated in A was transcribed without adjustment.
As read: 10.5 A
